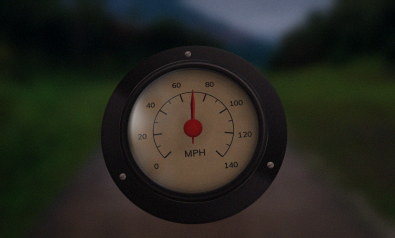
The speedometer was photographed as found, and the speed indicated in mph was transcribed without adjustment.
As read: 70 mph
